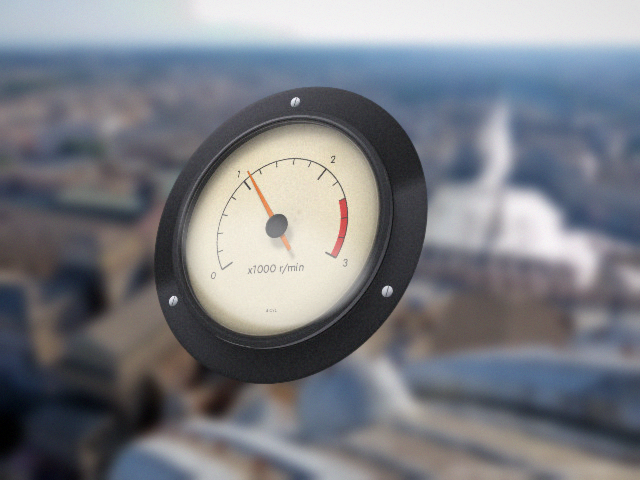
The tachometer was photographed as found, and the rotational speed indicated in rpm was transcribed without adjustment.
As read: 1100 rpm
